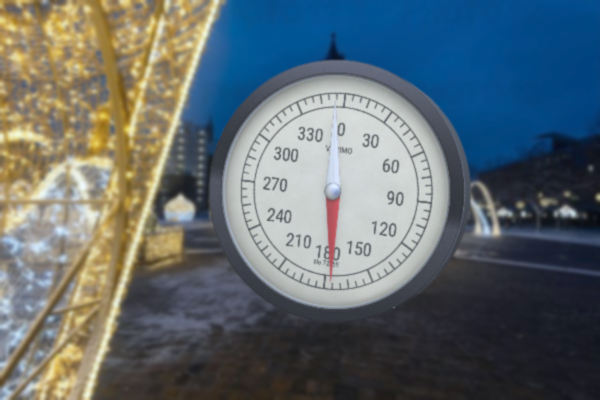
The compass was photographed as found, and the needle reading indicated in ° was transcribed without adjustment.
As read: 175 °
